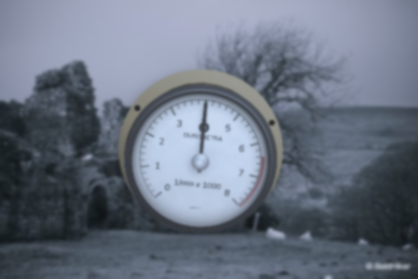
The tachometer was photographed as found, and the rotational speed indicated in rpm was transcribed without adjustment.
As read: 4000 rpm
